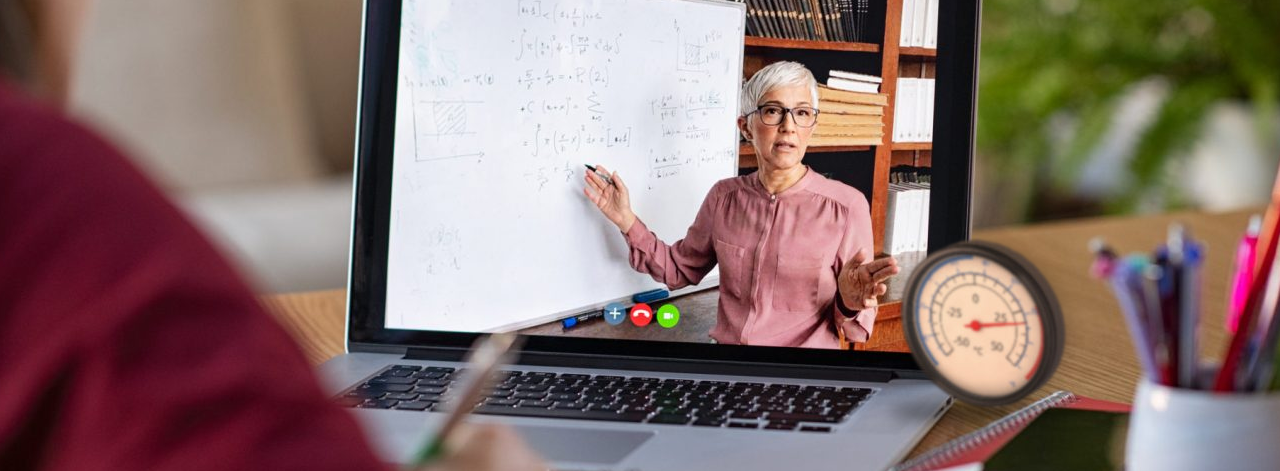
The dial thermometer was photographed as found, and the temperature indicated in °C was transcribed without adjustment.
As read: 30 °C
